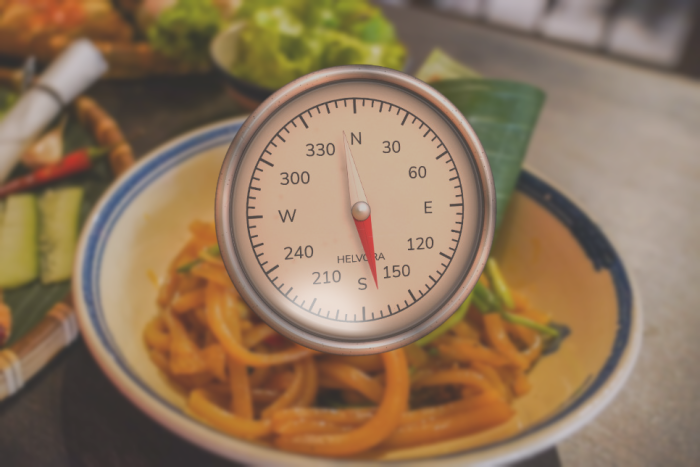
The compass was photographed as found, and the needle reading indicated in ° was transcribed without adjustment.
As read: 170 °
